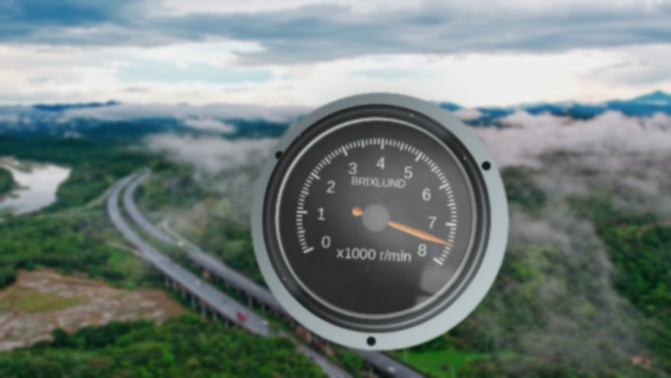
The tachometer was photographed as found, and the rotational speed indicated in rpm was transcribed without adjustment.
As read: 7500 rpm
